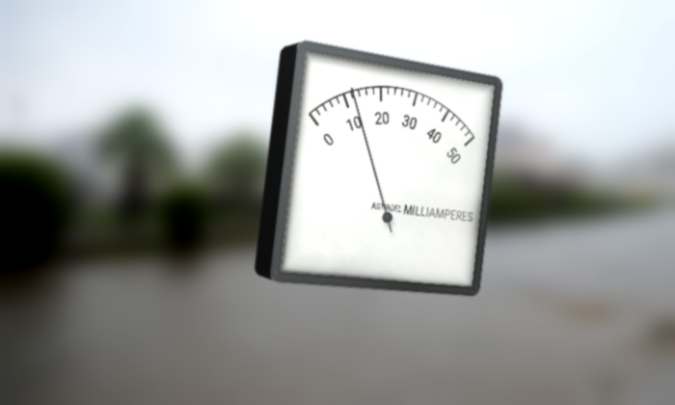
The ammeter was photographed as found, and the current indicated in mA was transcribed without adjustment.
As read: 12 mA
